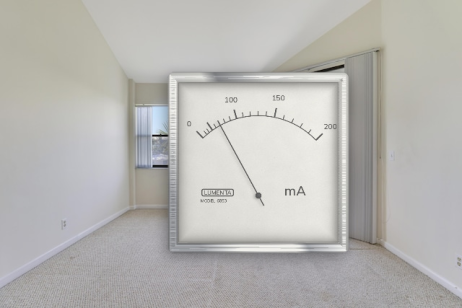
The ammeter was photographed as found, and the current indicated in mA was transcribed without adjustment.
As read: 70 mA
